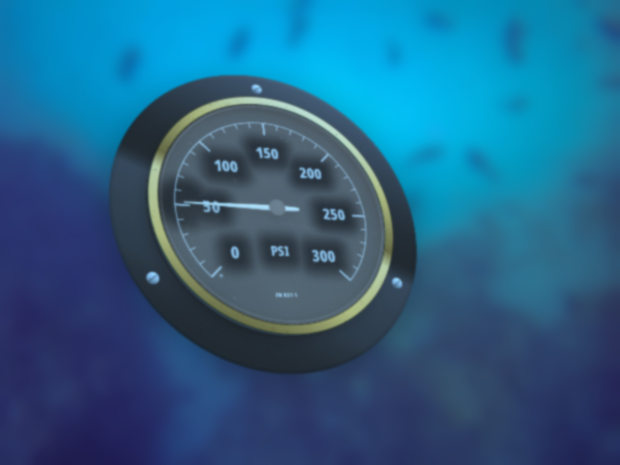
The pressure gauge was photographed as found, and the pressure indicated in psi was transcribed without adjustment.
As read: 50 psi
